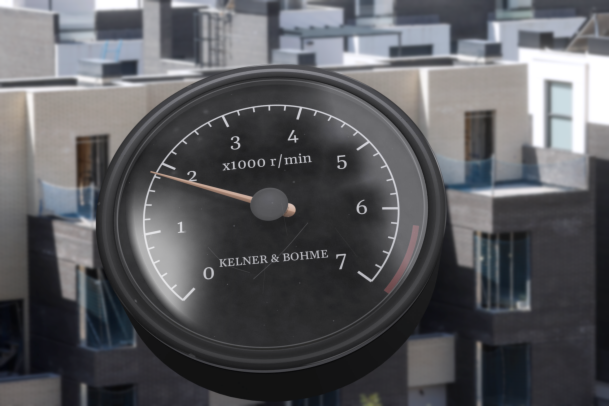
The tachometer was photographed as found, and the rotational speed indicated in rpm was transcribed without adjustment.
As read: 1800 rpm
